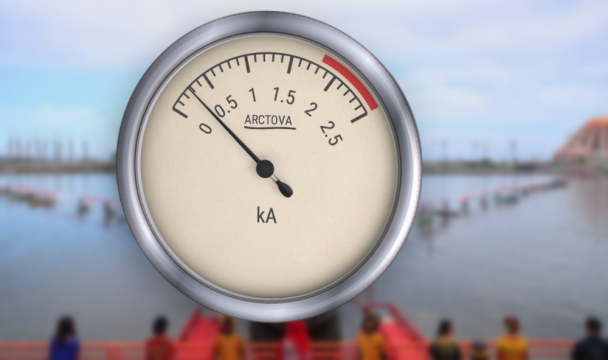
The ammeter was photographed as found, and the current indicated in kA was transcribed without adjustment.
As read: 0.3 kA
